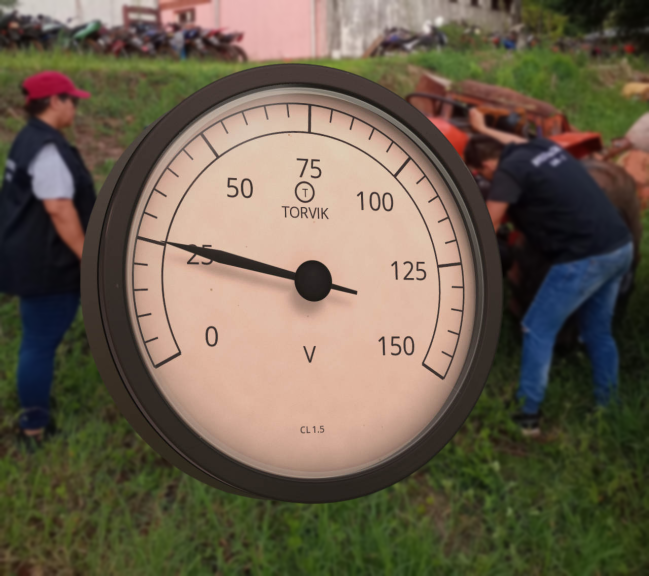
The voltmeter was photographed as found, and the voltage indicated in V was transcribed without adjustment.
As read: 25 V
